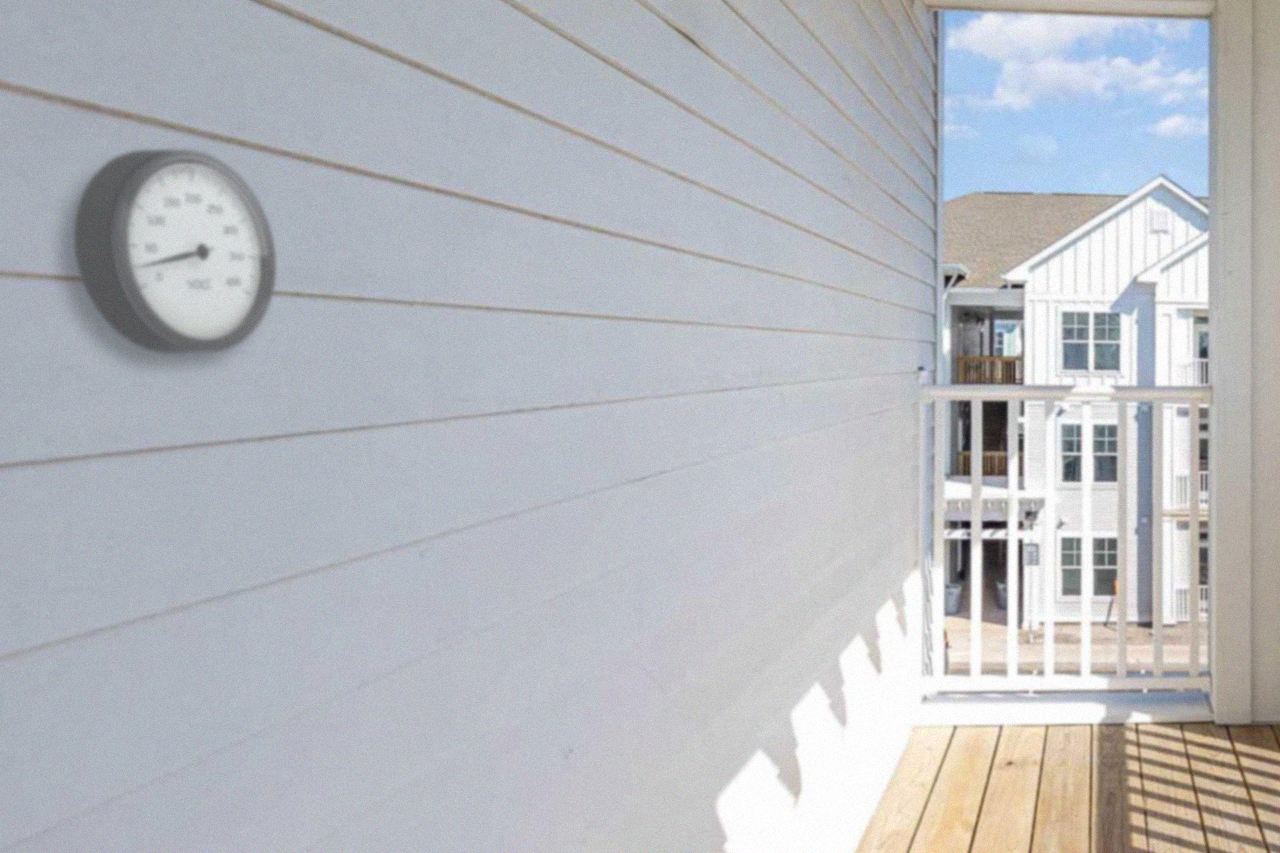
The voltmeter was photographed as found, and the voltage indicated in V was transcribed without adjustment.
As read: 25 V
